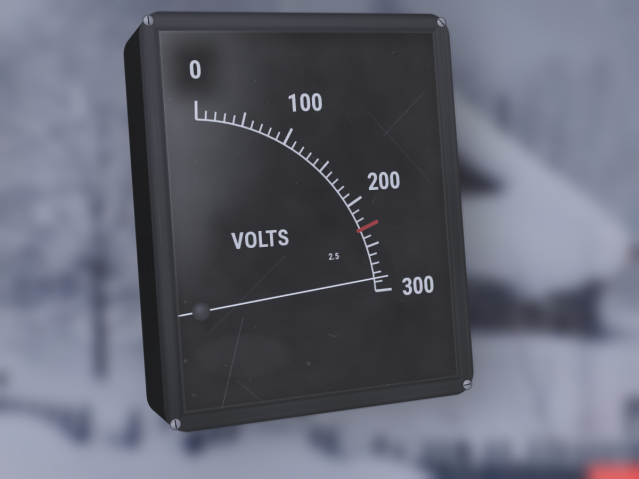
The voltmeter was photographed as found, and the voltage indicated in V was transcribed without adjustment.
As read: 285 V
